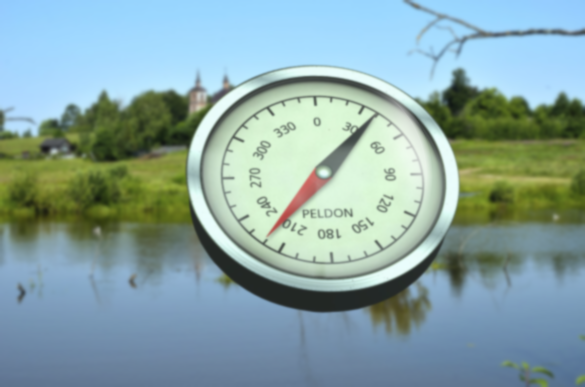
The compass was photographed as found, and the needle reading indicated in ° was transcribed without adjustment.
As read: 220 °
